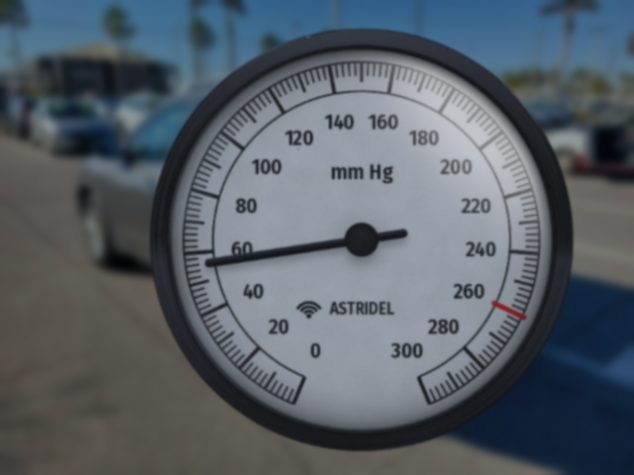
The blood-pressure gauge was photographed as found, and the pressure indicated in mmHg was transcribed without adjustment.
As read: 56 mmHg
